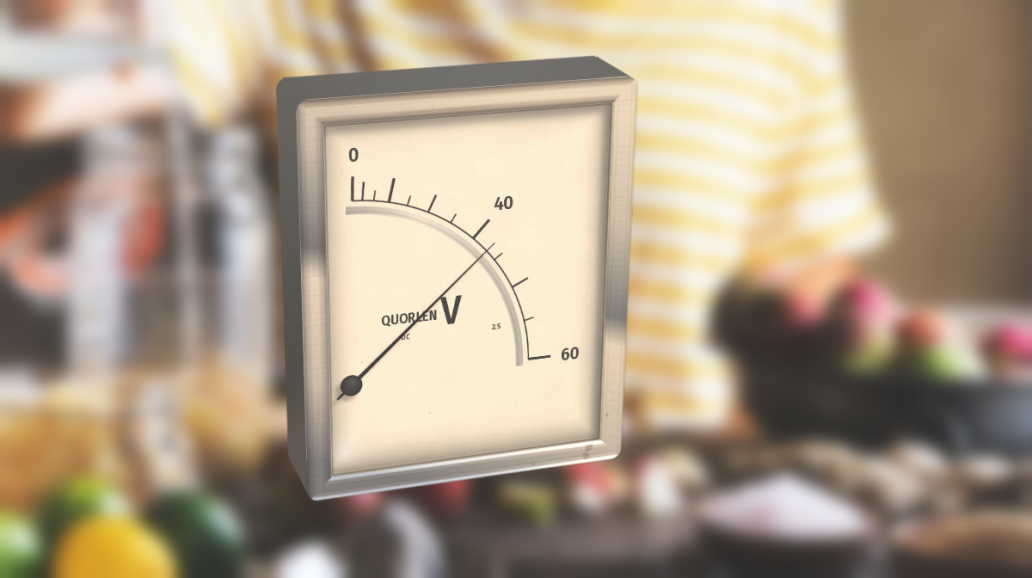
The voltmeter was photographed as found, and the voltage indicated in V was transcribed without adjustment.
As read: 42.5 V
